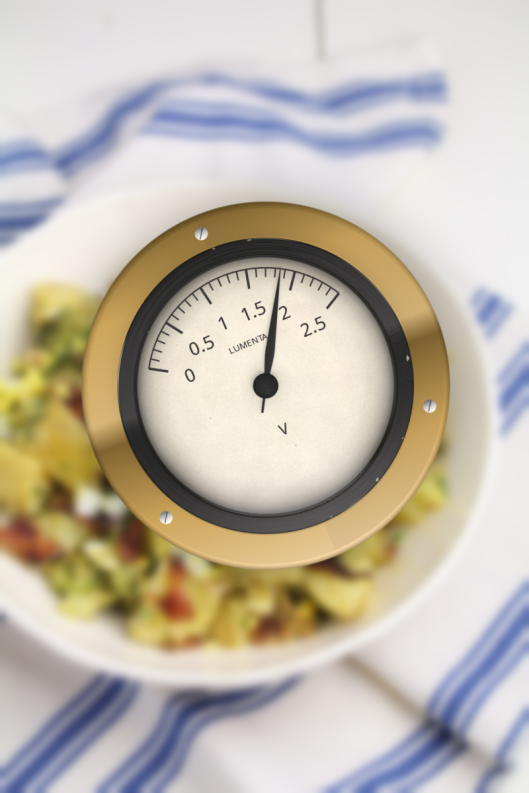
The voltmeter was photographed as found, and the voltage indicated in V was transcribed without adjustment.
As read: 1.85 V
